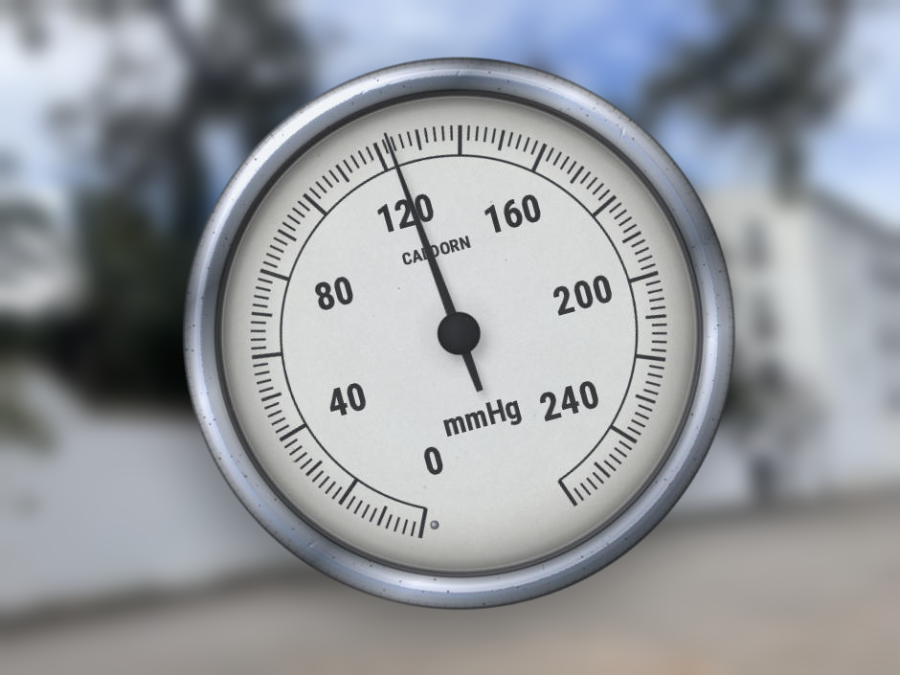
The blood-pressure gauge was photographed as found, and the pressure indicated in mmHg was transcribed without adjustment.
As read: 123 mmHg
